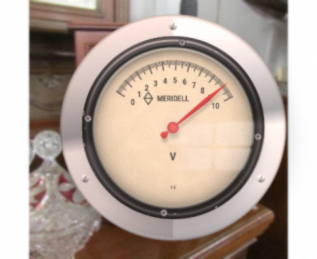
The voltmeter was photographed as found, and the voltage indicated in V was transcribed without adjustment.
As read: 9 V
